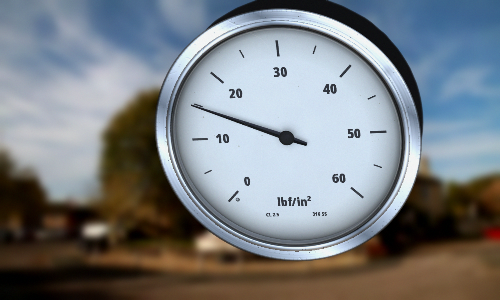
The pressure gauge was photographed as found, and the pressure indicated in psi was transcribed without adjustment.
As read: 15 psi
